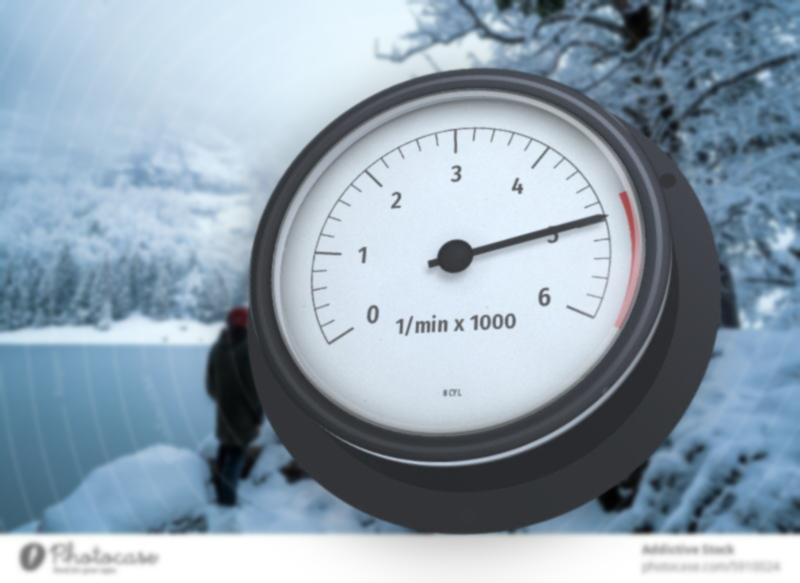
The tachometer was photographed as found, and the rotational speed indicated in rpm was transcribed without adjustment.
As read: 5000 rpm
